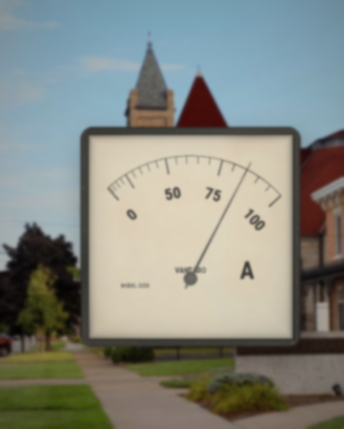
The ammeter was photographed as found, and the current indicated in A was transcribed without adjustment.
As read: 85 A
